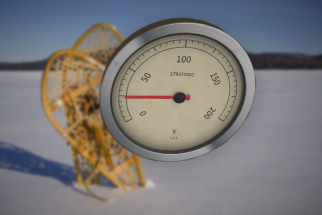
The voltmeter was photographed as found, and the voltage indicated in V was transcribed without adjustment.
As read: 25 V
